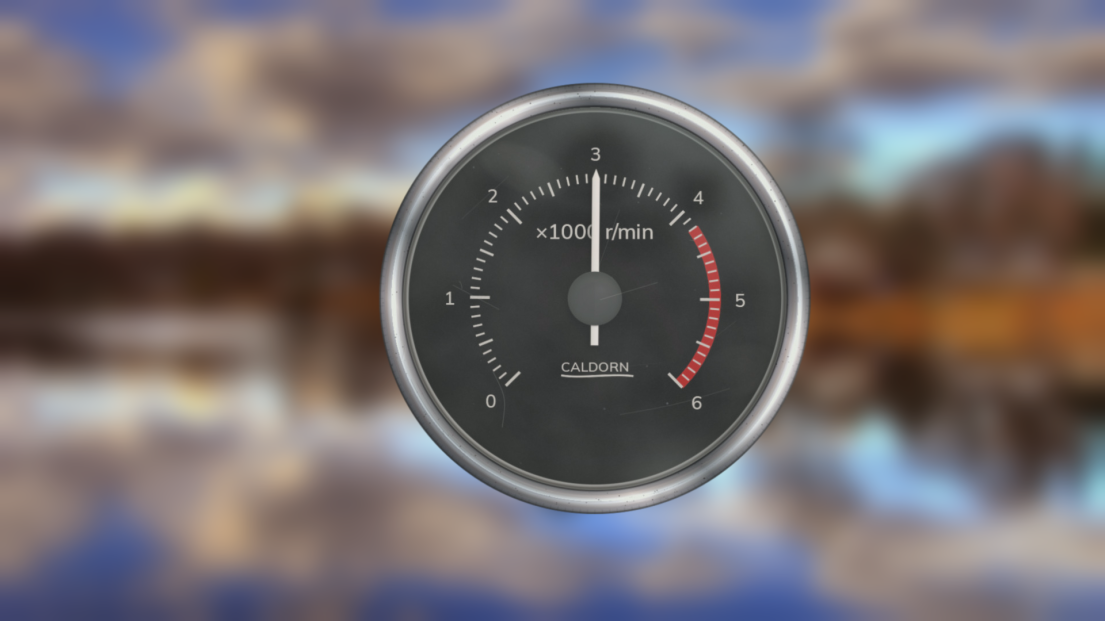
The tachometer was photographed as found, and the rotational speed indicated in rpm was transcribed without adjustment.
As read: 3000 rpm
